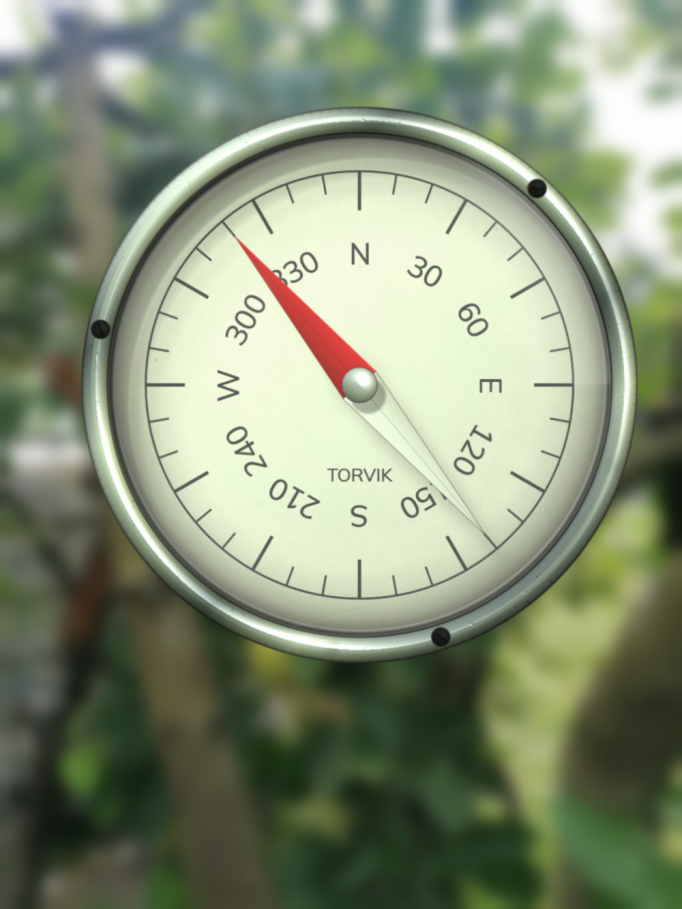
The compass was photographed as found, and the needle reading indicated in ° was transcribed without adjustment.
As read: 320 °
